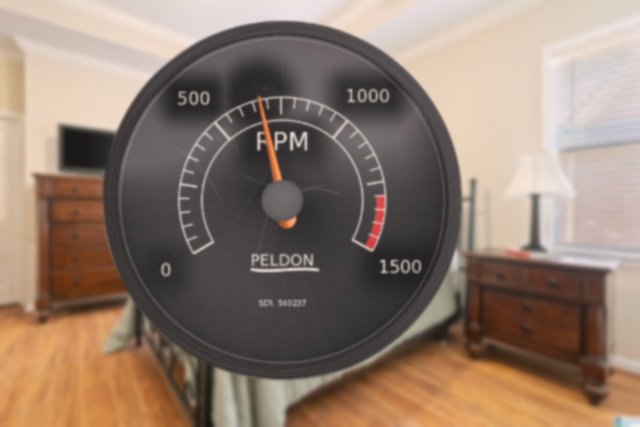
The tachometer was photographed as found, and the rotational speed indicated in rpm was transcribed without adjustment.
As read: 675 rpm
